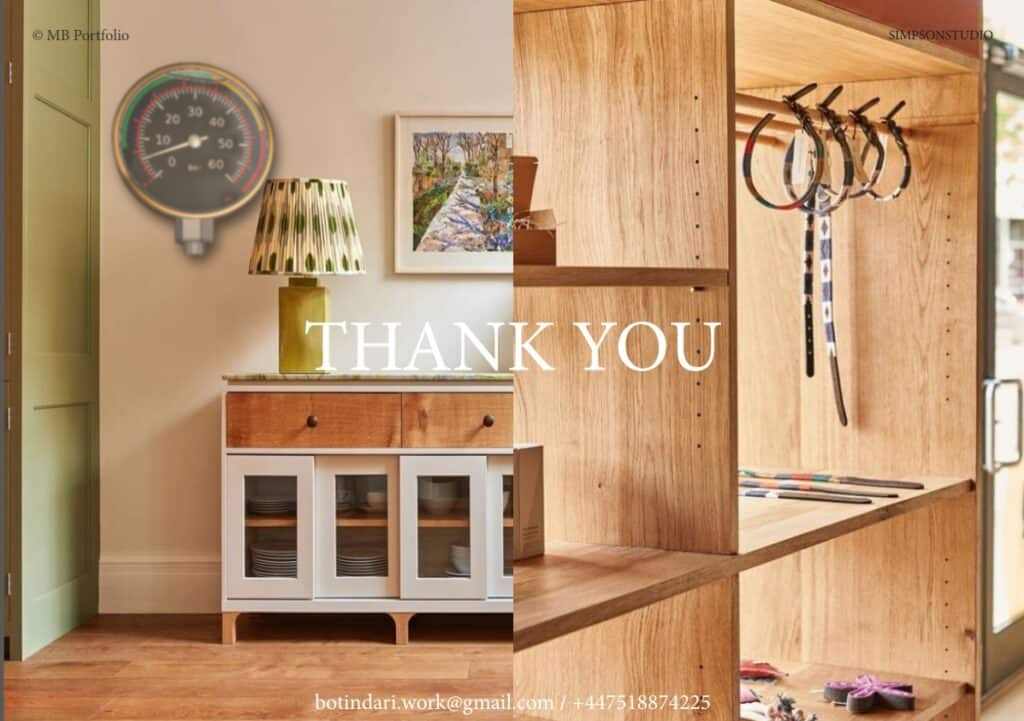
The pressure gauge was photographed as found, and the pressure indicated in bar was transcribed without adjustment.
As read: 5 bar
